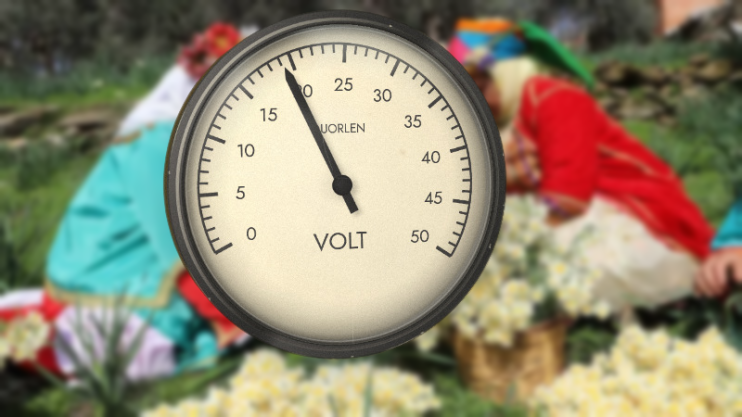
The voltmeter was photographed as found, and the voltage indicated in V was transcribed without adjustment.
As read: 19 V
